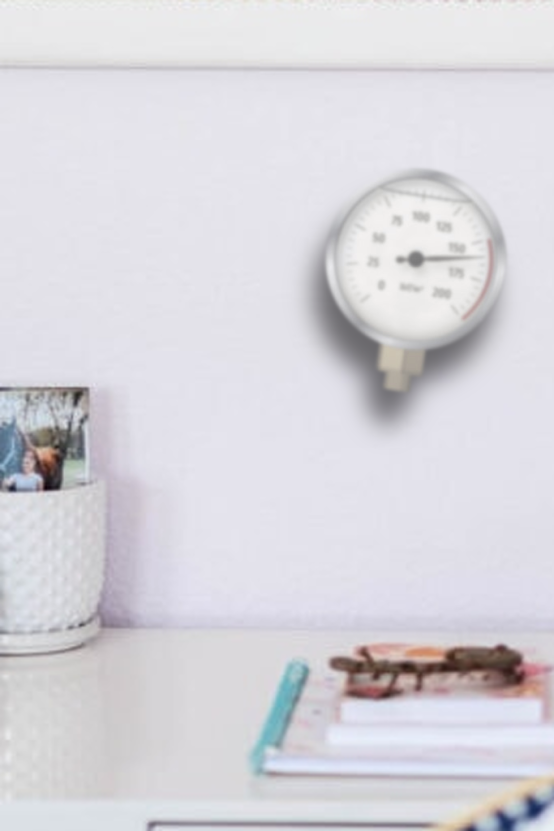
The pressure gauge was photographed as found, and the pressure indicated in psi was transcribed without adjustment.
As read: 160 psi
